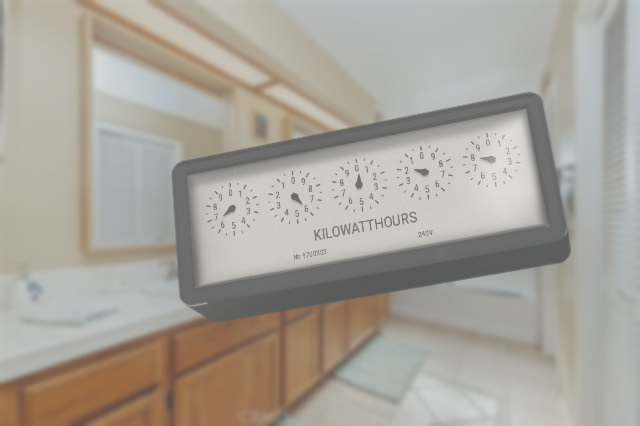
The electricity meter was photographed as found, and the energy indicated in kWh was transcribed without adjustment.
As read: 66018 kWh
